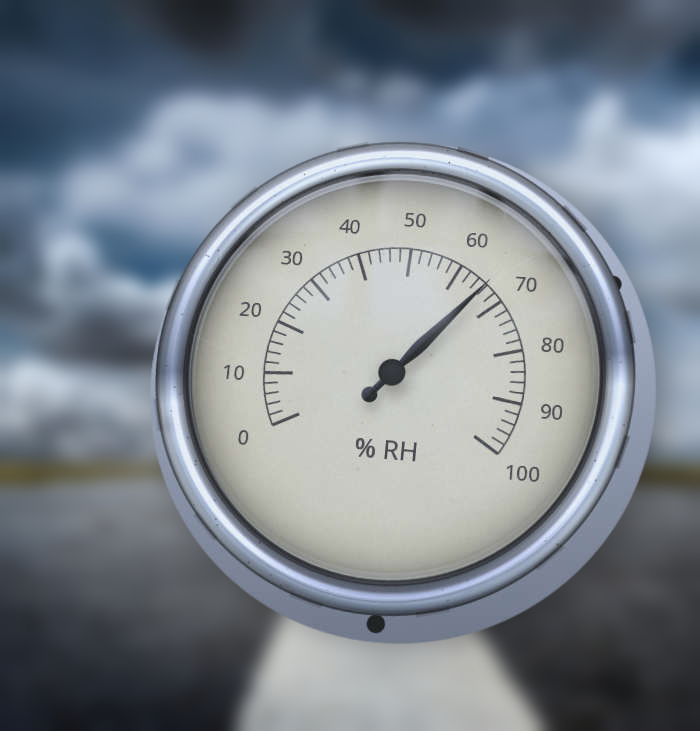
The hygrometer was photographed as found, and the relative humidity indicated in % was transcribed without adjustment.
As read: 66 %
